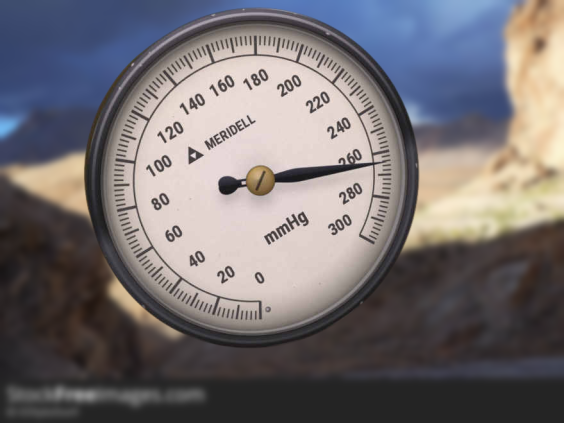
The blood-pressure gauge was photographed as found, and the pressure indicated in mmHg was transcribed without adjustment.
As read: 264 mmHg
